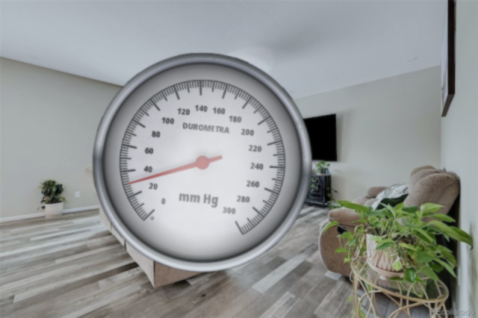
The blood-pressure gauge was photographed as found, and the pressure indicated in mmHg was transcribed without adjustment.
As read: 30 mmHg
